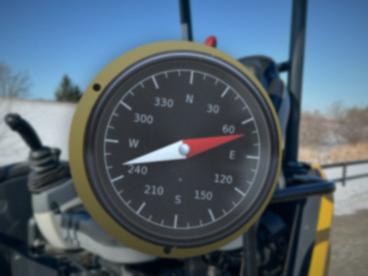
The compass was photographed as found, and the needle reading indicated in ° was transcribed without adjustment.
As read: 70 °
